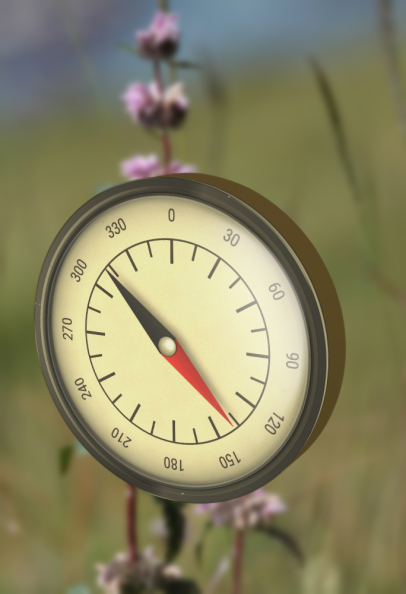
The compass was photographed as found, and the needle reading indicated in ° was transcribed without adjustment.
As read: 135 °
